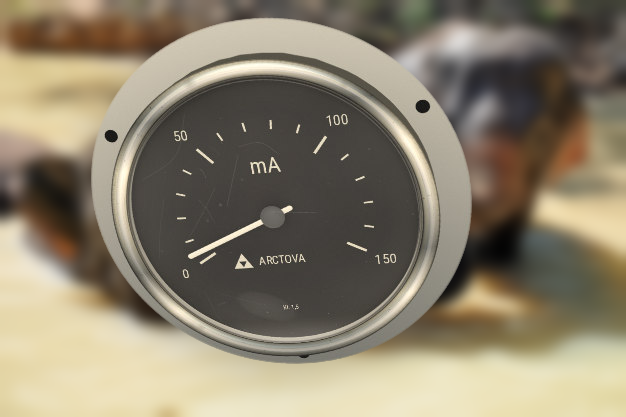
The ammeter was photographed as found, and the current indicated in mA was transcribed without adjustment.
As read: 5 mA
